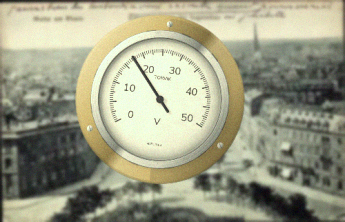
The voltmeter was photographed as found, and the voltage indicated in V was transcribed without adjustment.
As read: 17.5 V
